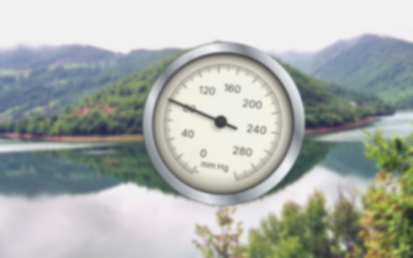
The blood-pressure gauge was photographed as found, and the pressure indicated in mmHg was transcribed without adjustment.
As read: 80 mmHg
